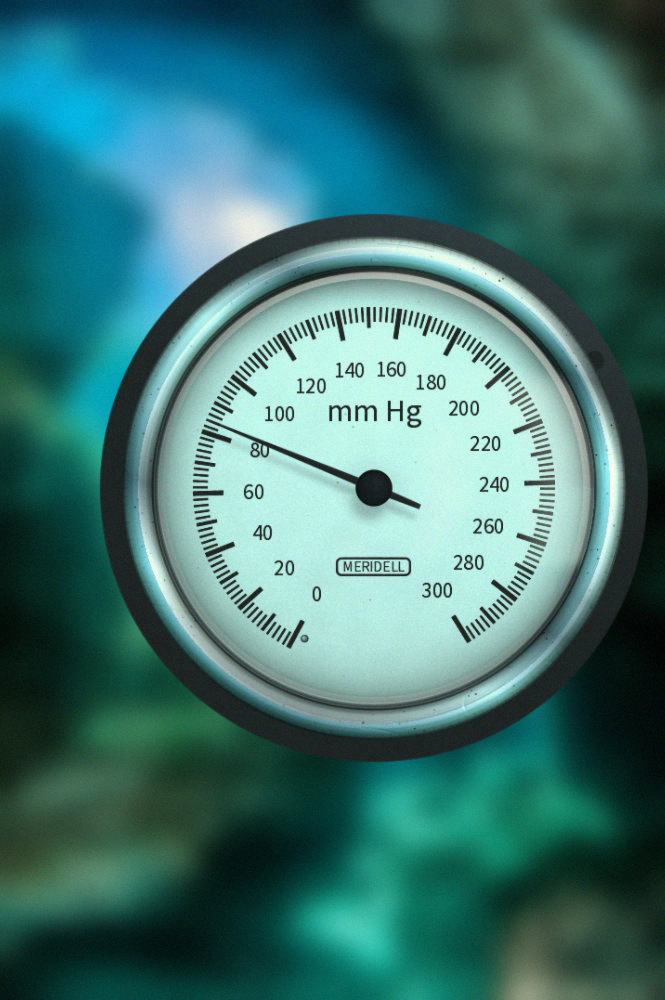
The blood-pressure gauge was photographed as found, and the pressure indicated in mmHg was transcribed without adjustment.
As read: 84 mmHg
